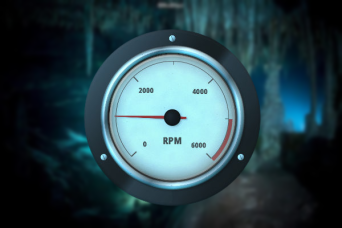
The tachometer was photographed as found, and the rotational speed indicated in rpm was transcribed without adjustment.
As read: 1000 rpm
